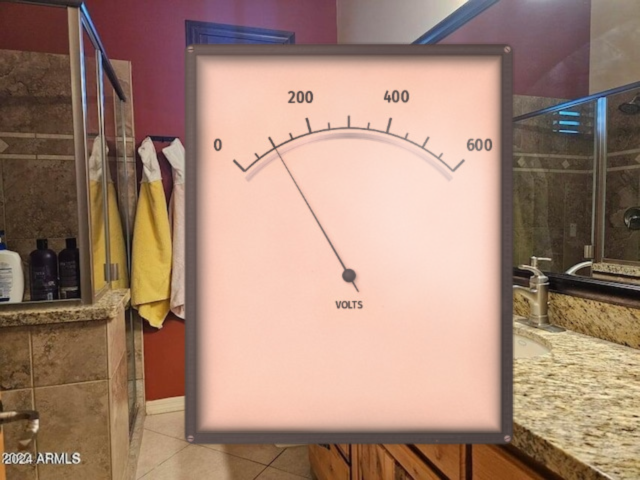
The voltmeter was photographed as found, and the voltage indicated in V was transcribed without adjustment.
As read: 100 V
